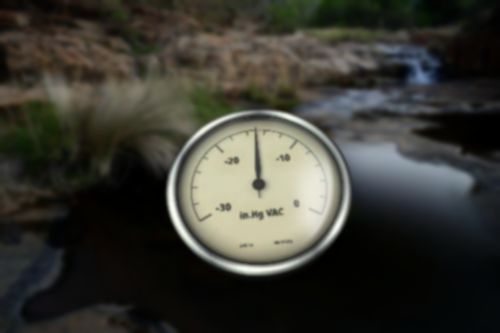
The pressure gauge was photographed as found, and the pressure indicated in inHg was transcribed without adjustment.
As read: -15 inHg
